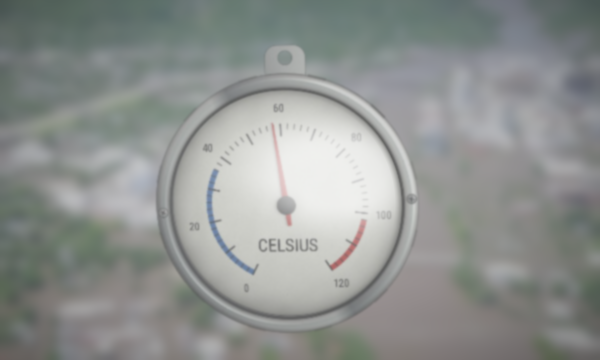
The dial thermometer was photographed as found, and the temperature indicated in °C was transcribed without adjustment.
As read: 58 °C
